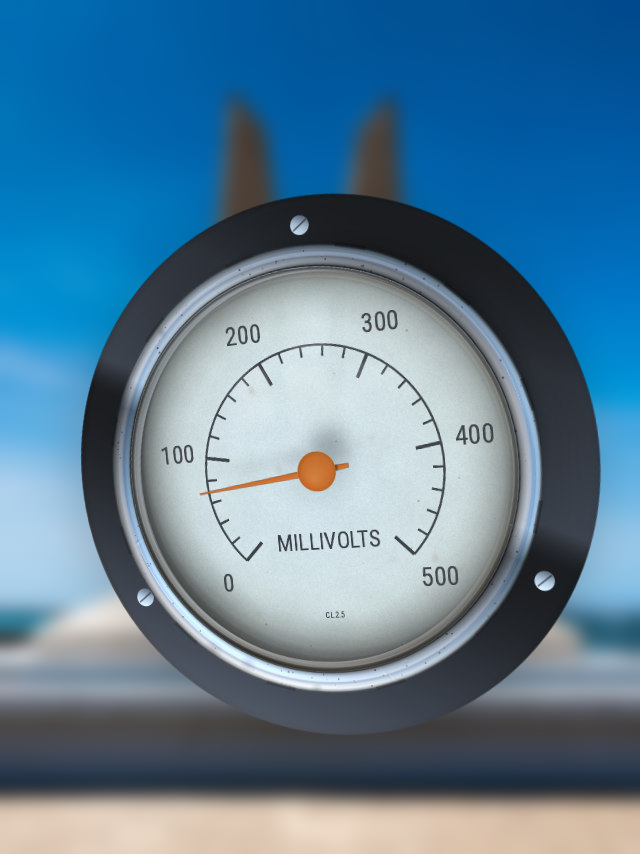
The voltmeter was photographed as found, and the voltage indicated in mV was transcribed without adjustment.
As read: 70 mV
